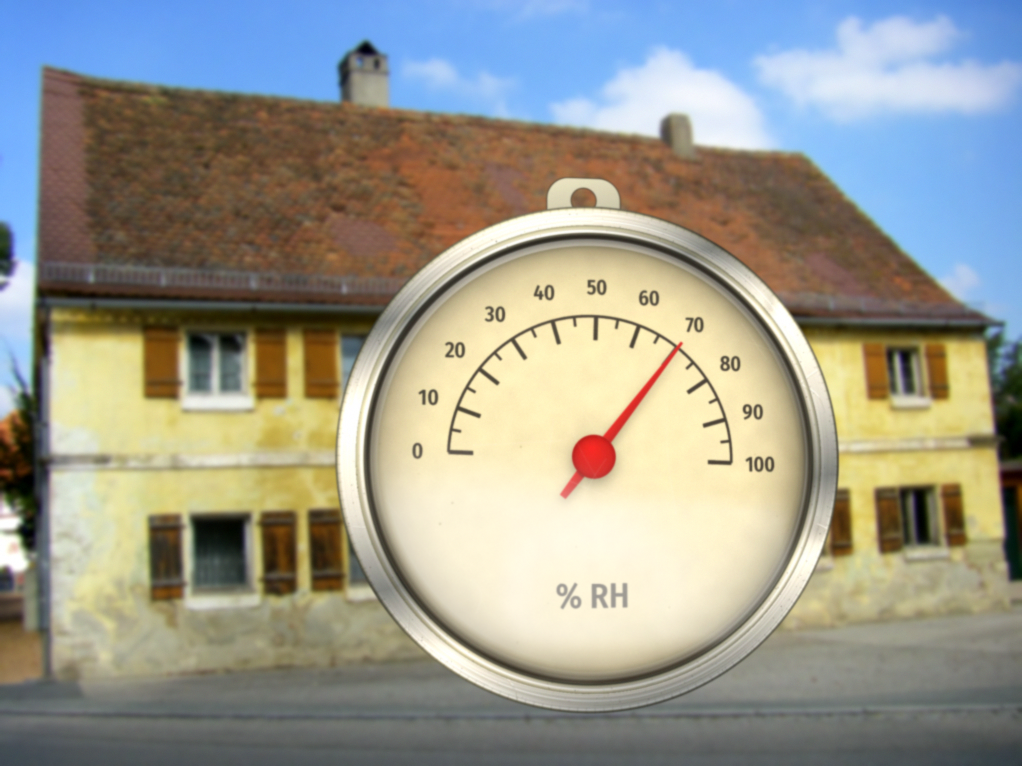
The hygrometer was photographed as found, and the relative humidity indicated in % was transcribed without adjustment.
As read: 70 %
